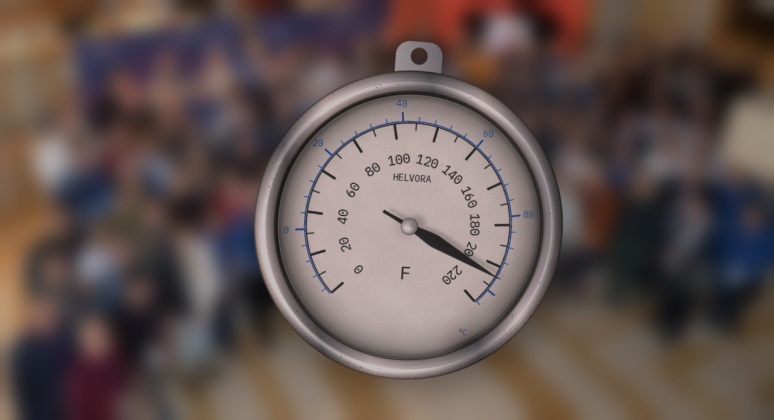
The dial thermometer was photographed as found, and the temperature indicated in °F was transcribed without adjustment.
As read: 205 °F
